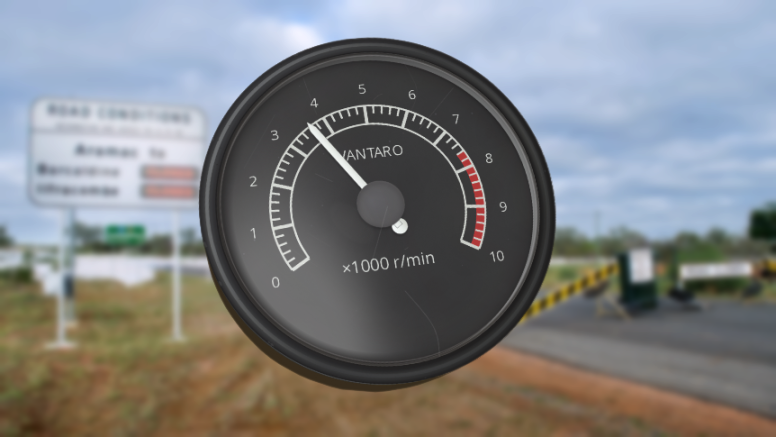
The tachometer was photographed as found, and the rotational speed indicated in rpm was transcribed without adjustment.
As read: 3600 rpm
